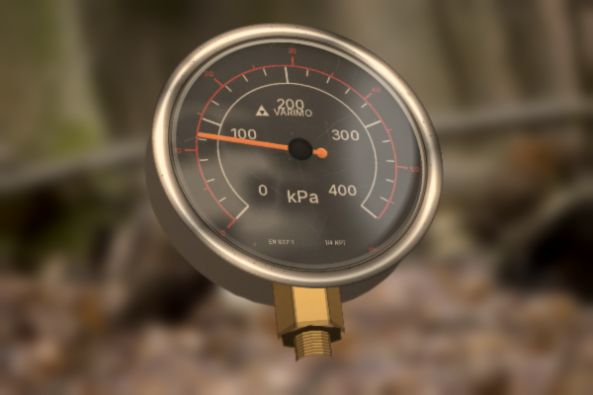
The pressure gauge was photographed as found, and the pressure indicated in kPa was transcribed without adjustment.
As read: 80 kPa
